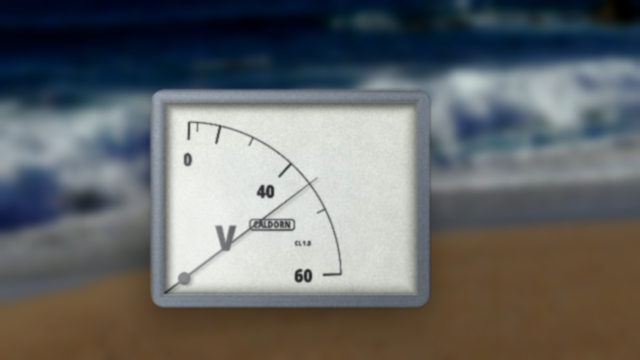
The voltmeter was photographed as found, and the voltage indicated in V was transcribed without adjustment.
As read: 45 V
